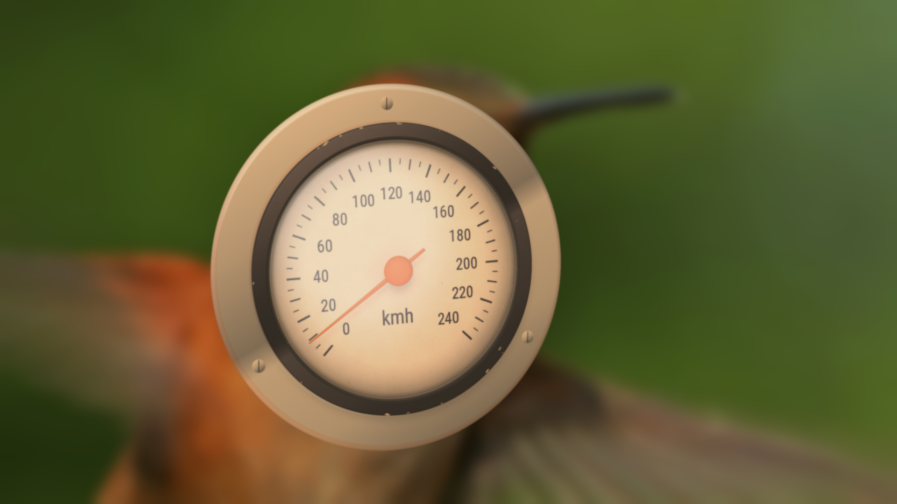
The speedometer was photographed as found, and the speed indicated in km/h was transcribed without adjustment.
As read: 10 km/h
